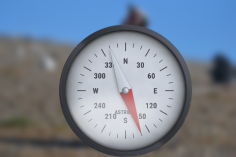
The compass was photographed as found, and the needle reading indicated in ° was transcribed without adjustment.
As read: 160 °
